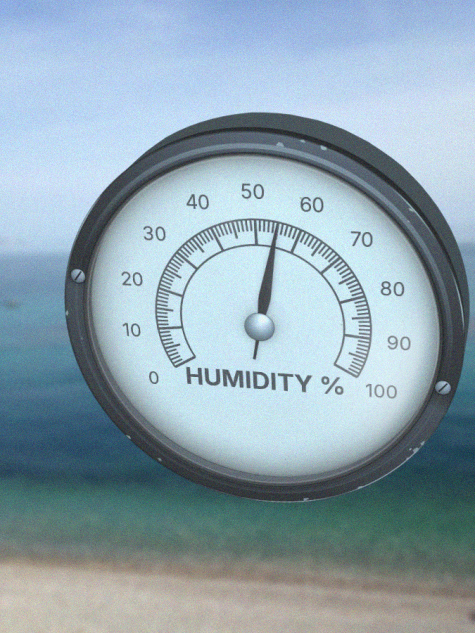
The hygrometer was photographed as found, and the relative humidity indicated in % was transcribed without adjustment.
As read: 55 %
